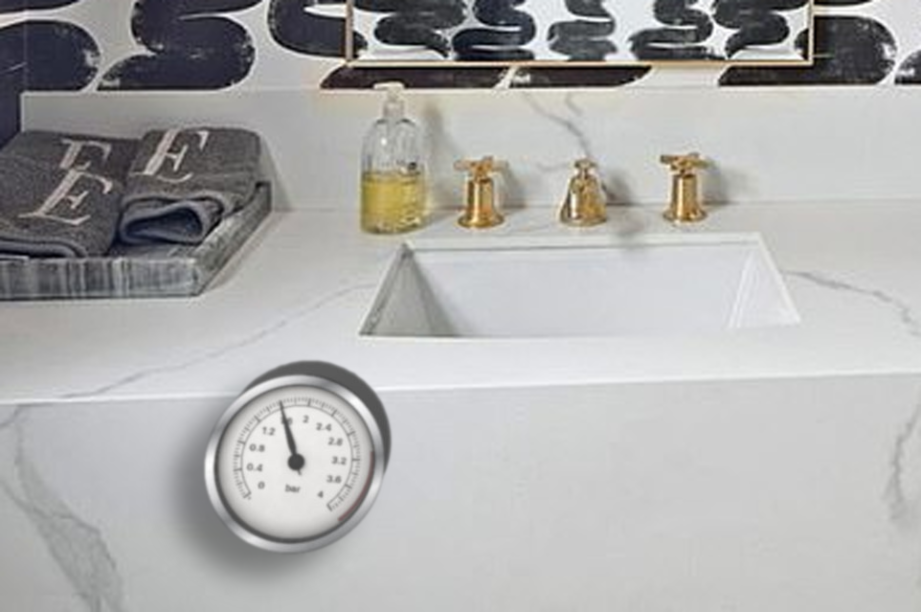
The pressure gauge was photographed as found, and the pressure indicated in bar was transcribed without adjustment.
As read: 1.6 bar
